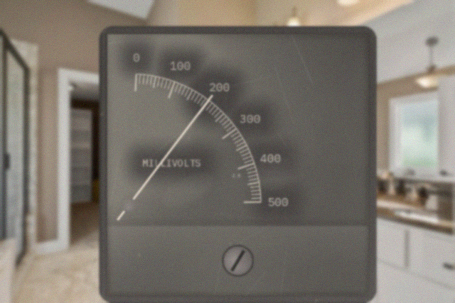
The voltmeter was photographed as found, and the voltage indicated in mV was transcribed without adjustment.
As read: 200 mV
